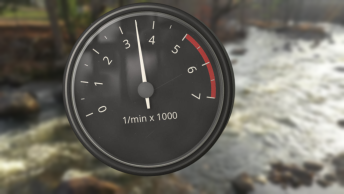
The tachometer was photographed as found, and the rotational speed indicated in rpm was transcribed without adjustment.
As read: 3500 rpm
